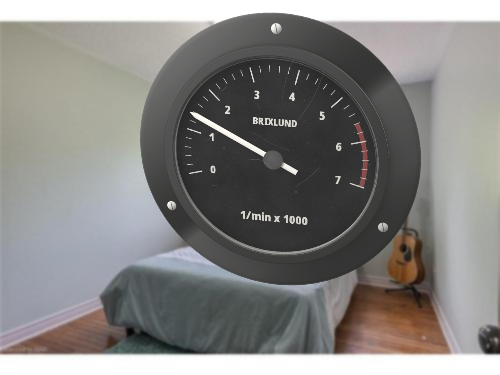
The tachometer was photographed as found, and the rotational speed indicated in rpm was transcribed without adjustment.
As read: 1400 rpm
